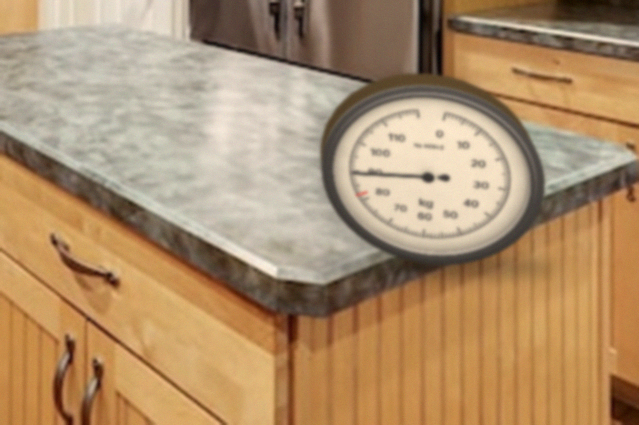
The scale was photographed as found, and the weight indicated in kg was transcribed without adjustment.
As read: 90 kg
